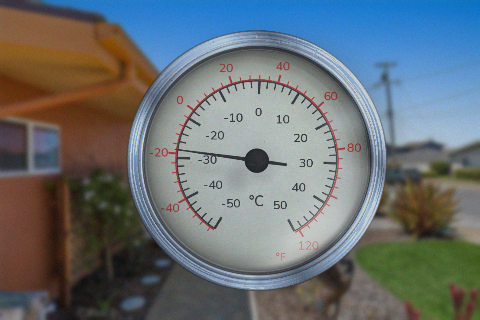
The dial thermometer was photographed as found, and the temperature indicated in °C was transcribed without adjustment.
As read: -28 °C
